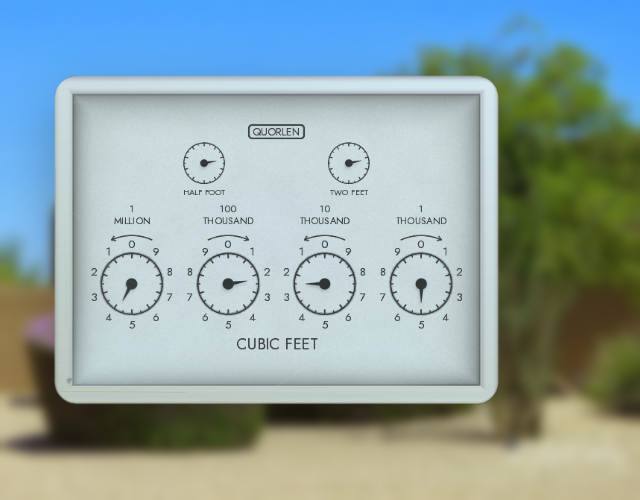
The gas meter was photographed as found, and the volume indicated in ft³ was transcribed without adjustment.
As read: 422500 ft³
